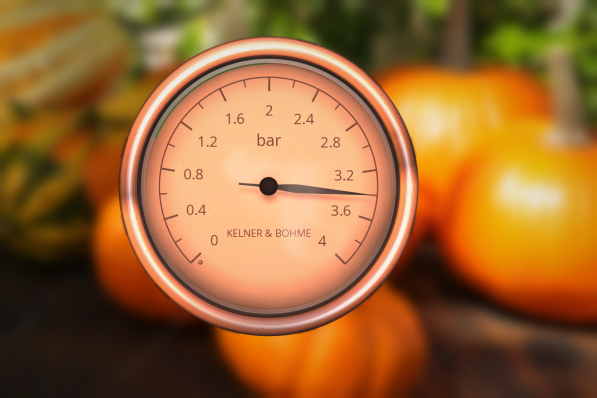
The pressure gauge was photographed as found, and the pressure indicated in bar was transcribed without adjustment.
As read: 3.4 bar
